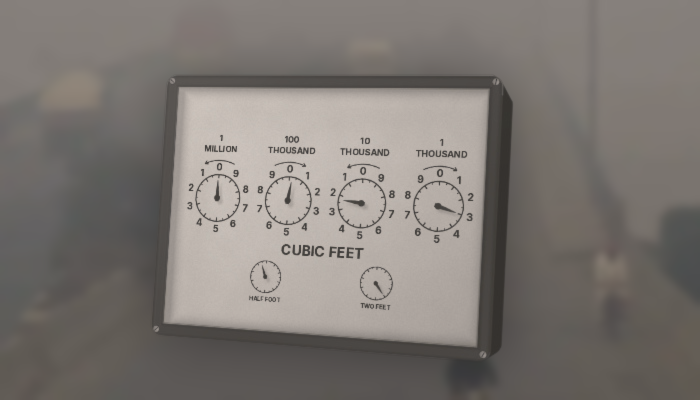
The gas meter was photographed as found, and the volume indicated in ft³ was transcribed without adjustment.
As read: 2300 ft³
